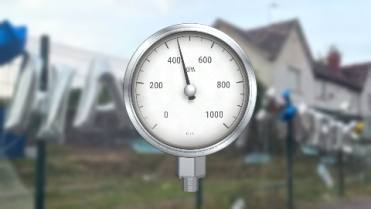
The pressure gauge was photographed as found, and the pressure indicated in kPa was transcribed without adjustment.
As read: 450 kPa
